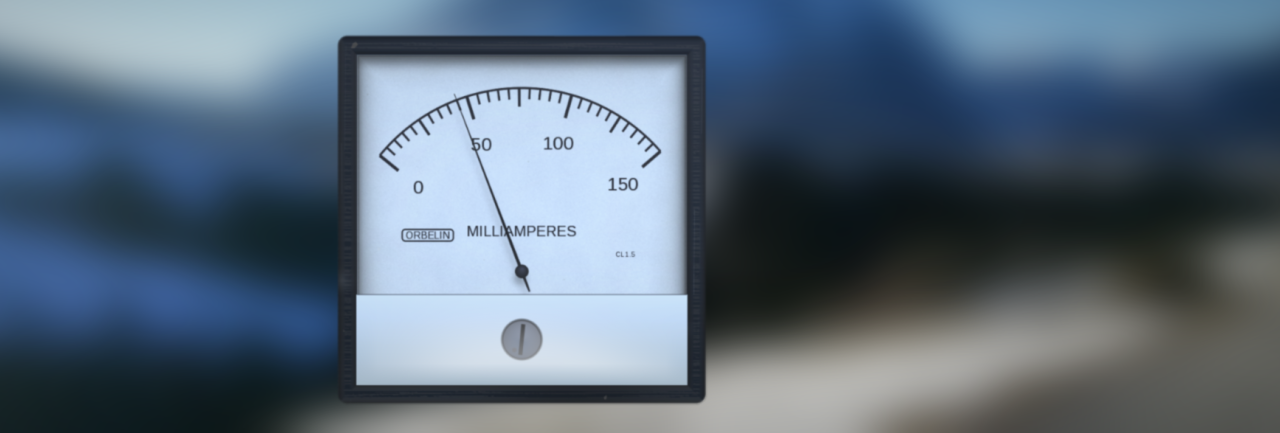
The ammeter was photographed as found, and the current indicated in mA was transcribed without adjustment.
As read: 45 mA
